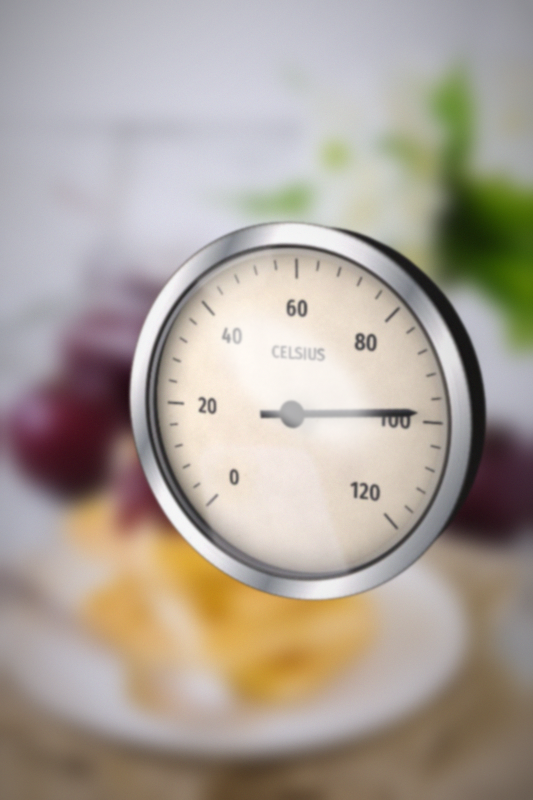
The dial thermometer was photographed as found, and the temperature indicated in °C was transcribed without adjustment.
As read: 98 °C
